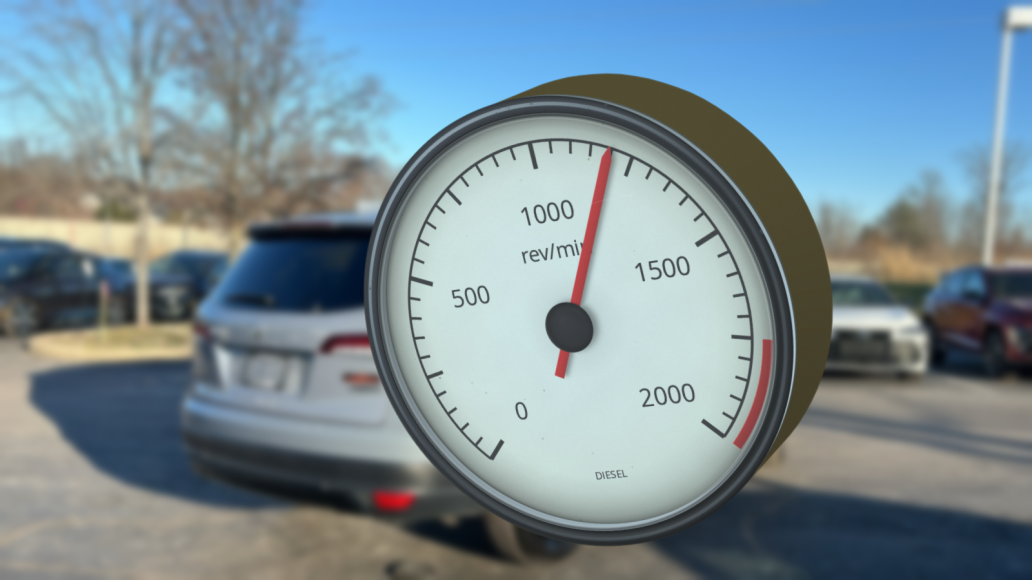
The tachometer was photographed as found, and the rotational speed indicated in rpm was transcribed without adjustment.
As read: 1200 rpm
